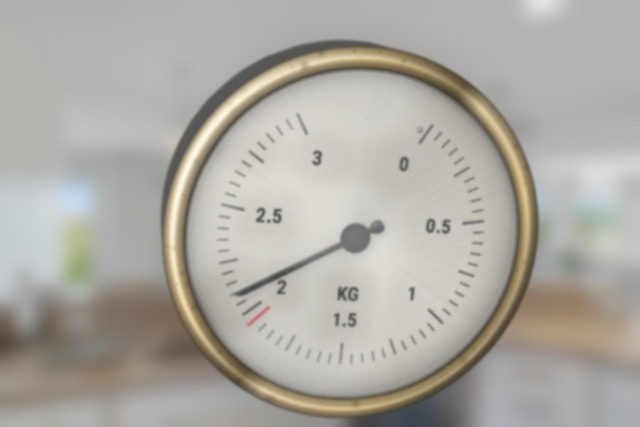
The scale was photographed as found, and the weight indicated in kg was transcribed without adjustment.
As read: 2.1 kg
